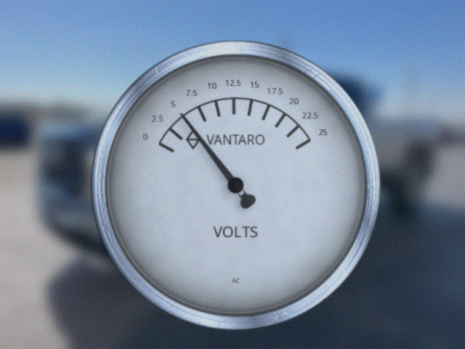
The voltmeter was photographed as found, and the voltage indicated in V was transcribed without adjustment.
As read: 5 V
